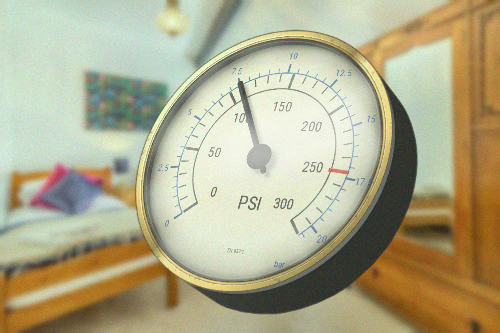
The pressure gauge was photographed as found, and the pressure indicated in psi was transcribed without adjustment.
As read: 110 psi
